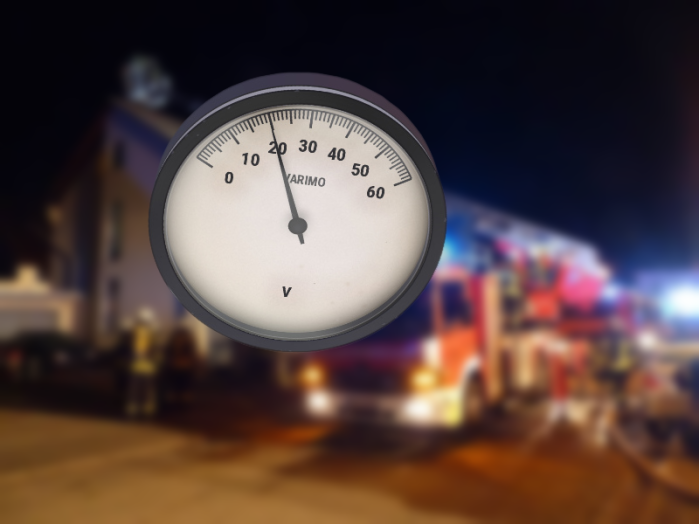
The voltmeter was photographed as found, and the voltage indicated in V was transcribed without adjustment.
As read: 20 V
